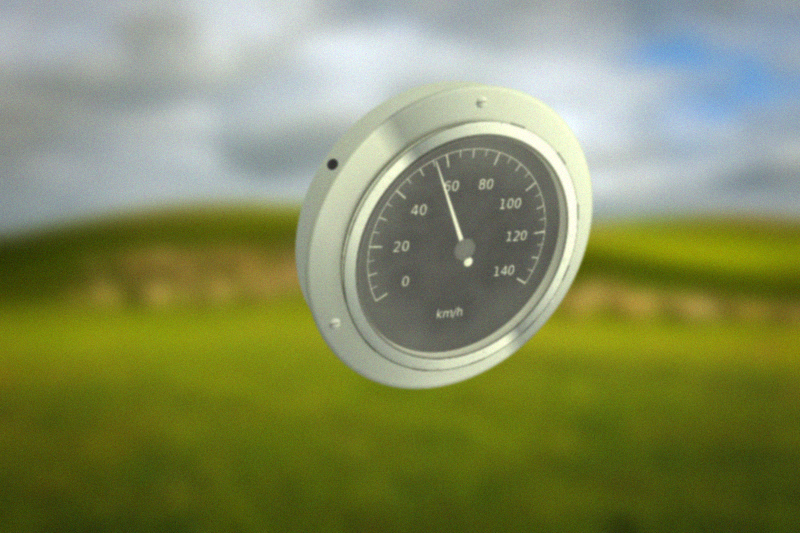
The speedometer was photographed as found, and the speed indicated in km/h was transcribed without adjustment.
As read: 55 km/h
